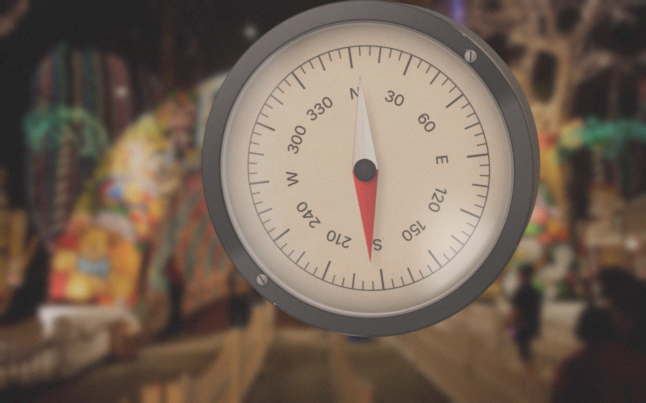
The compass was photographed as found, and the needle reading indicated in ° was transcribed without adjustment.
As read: 185 °
